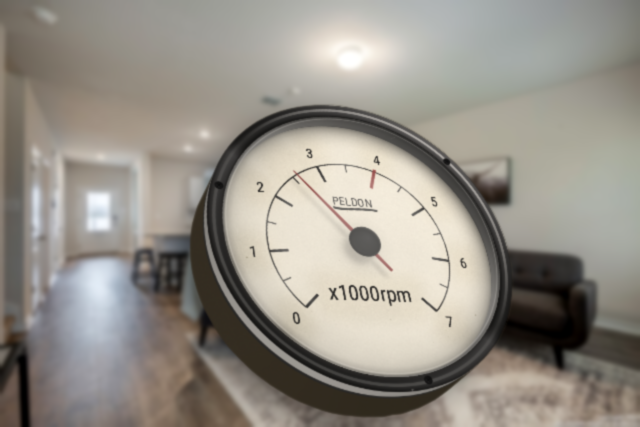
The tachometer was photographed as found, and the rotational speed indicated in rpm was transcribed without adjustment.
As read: 2500 rpm
